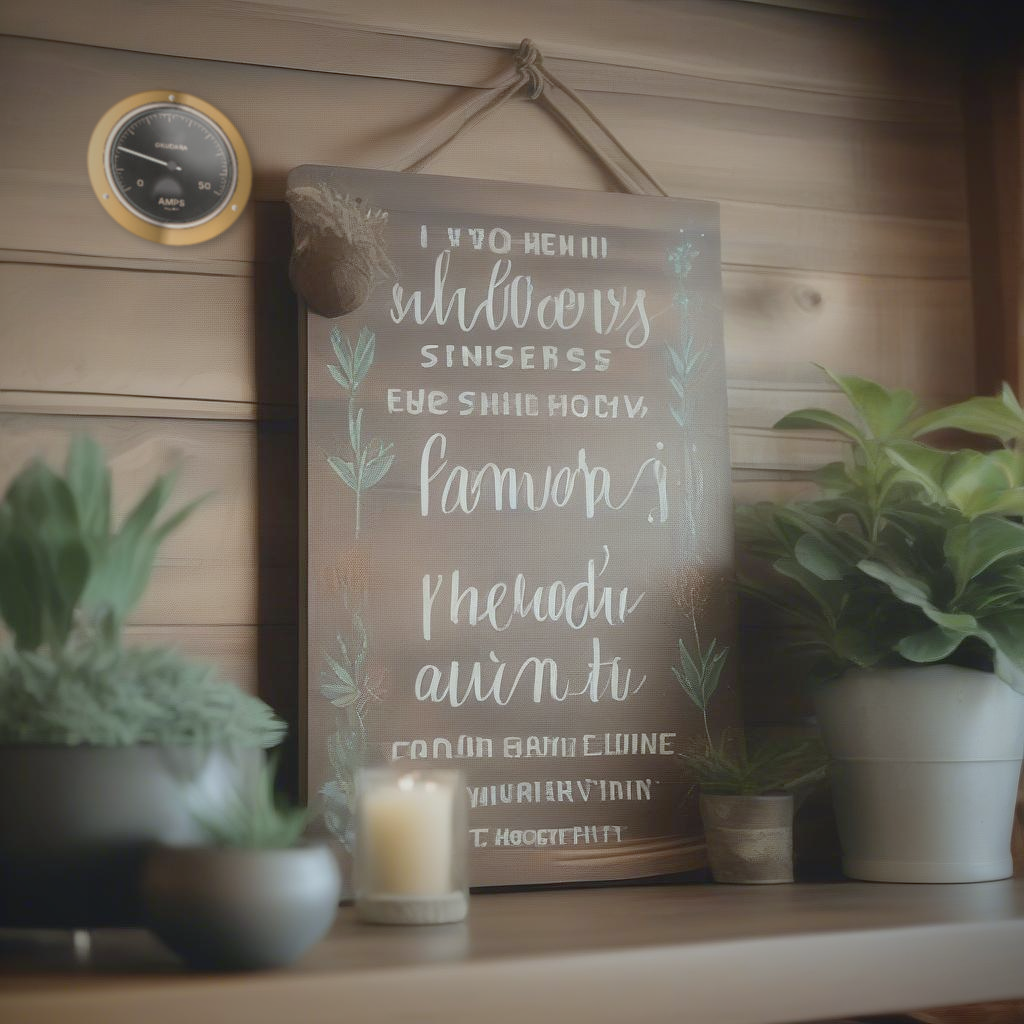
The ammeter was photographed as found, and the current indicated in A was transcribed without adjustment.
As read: 10 A
